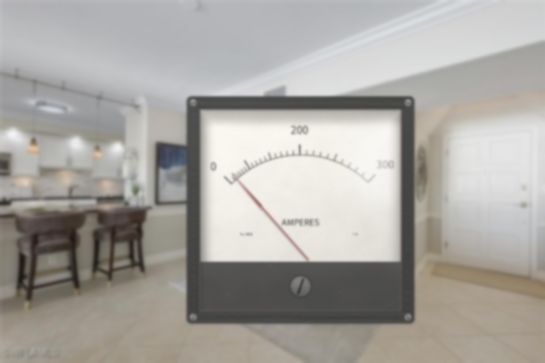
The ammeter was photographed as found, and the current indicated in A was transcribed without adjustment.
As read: 50 A
